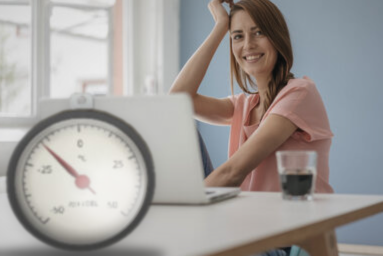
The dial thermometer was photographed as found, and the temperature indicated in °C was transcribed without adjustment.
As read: -15 °C
